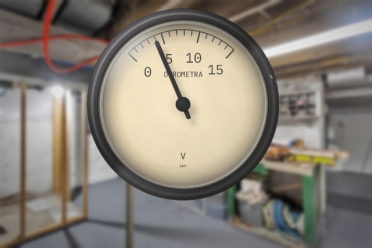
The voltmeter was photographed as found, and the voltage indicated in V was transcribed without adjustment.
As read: 4 V
